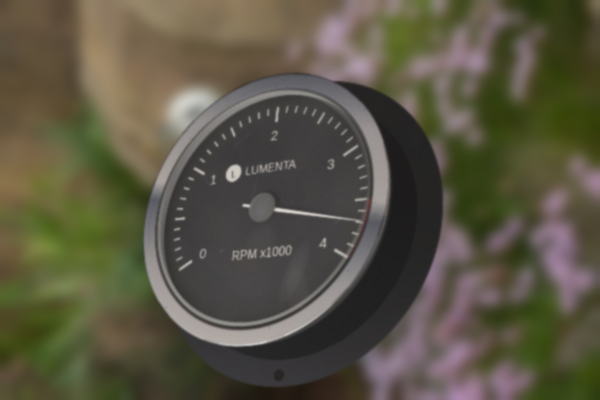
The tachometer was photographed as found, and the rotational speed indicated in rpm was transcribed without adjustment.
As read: 3700 rpm
